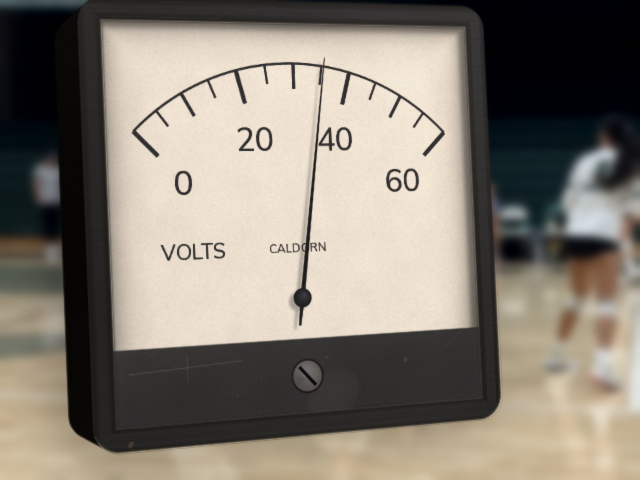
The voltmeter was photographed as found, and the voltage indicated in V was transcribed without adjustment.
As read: 35 V
